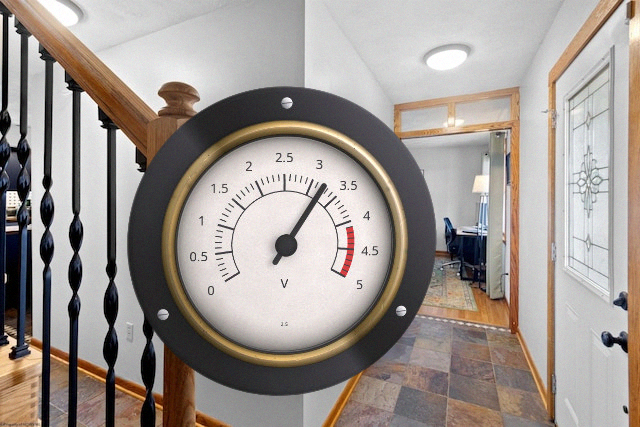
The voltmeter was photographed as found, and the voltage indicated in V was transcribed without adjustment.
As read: 3.2 V
